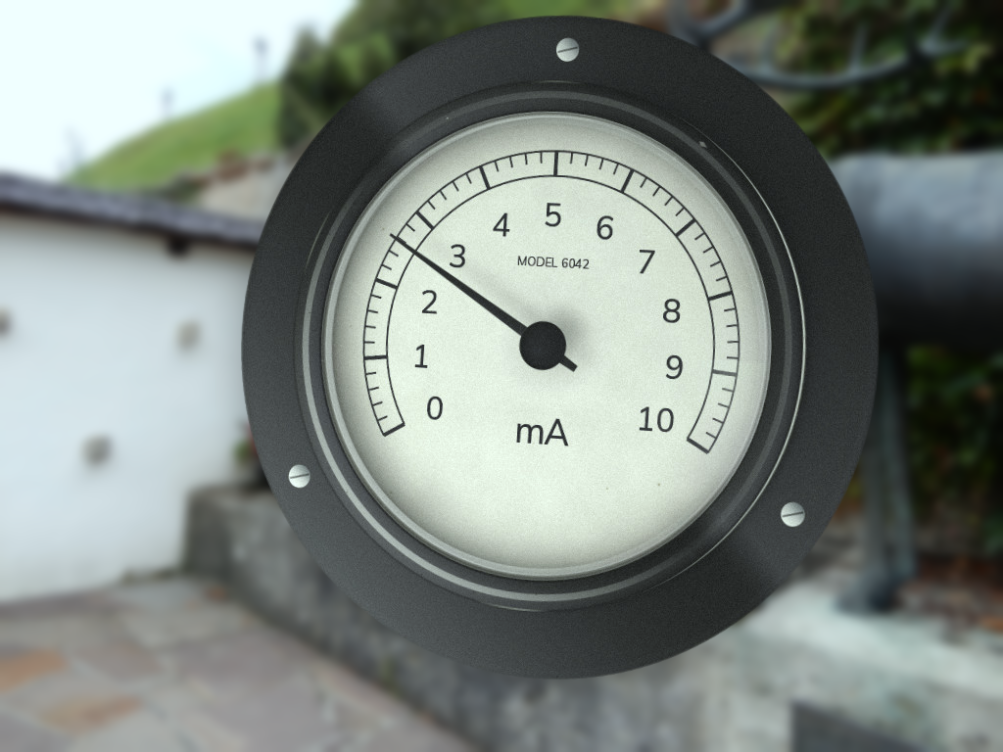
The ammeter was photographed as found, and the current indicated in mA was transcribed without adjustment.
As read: 2.6 mA
